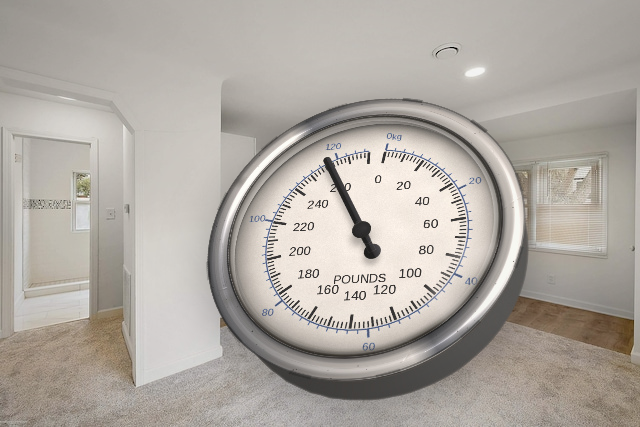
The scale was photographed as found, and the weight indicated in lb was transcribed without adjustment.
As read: 260 lb
